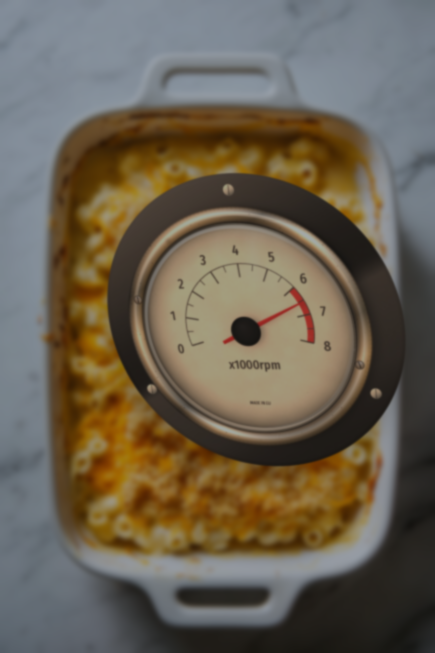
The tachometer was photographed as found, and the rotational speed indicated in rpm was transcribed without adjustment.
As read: 6500 rpm
